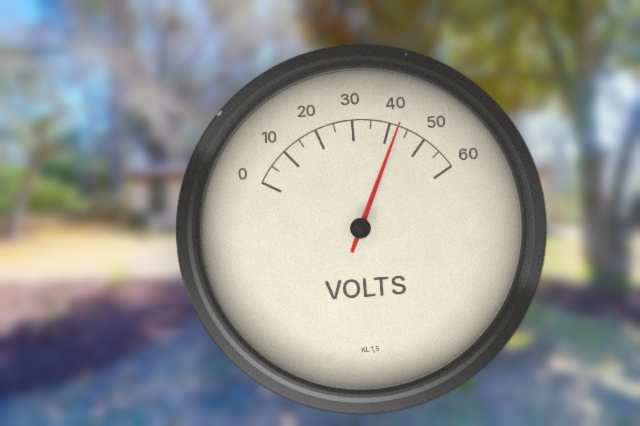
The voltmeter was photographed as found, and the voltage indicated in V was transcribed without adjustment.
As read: 42.5 V
